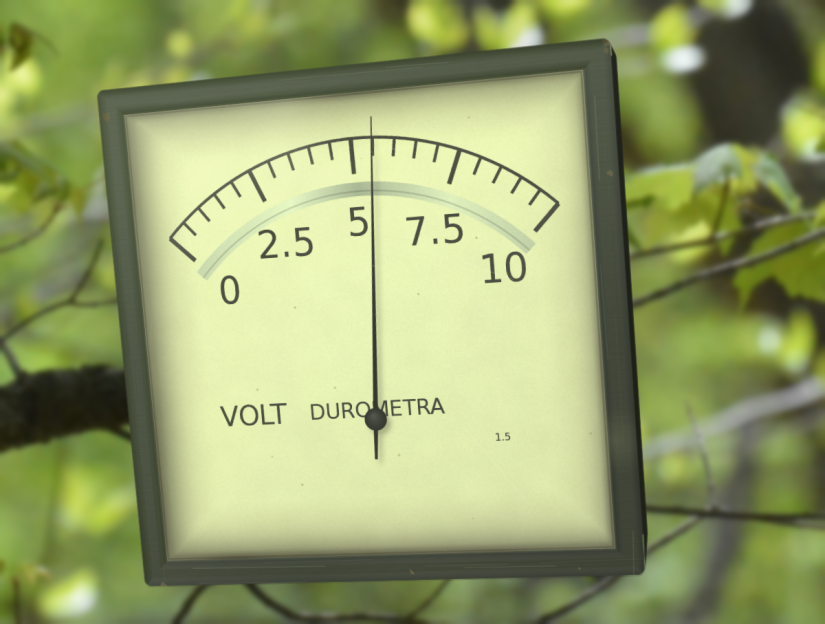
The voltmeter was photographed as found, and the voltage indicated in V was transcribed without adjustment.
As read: 5.5 V
